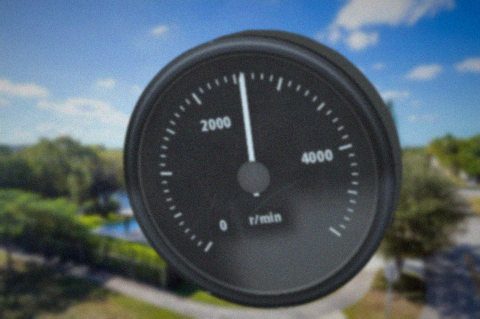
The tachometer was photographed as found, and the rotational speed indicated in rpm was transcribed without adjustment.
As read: 2600 rpm
